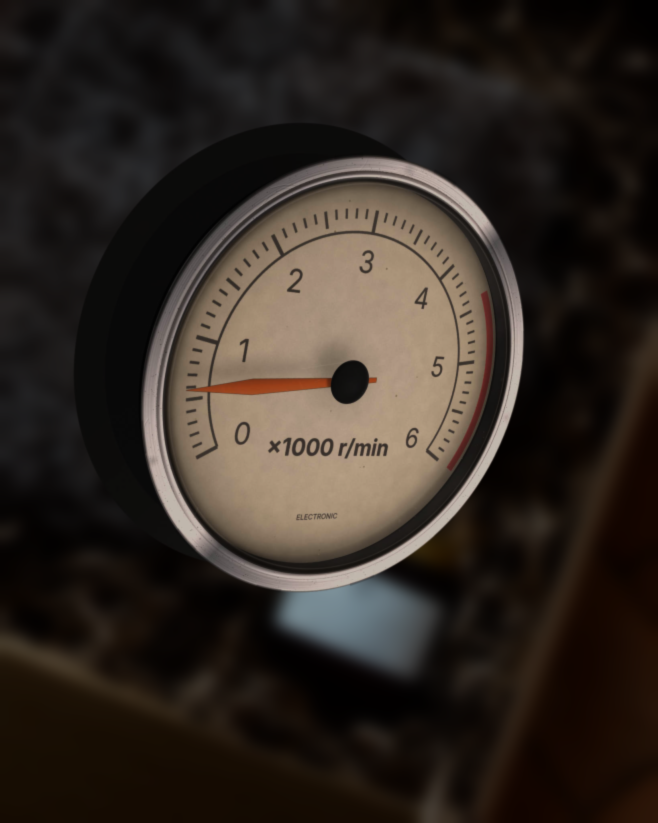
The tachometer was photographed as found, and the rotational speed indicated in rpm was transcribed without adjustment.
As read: 600 rpm
